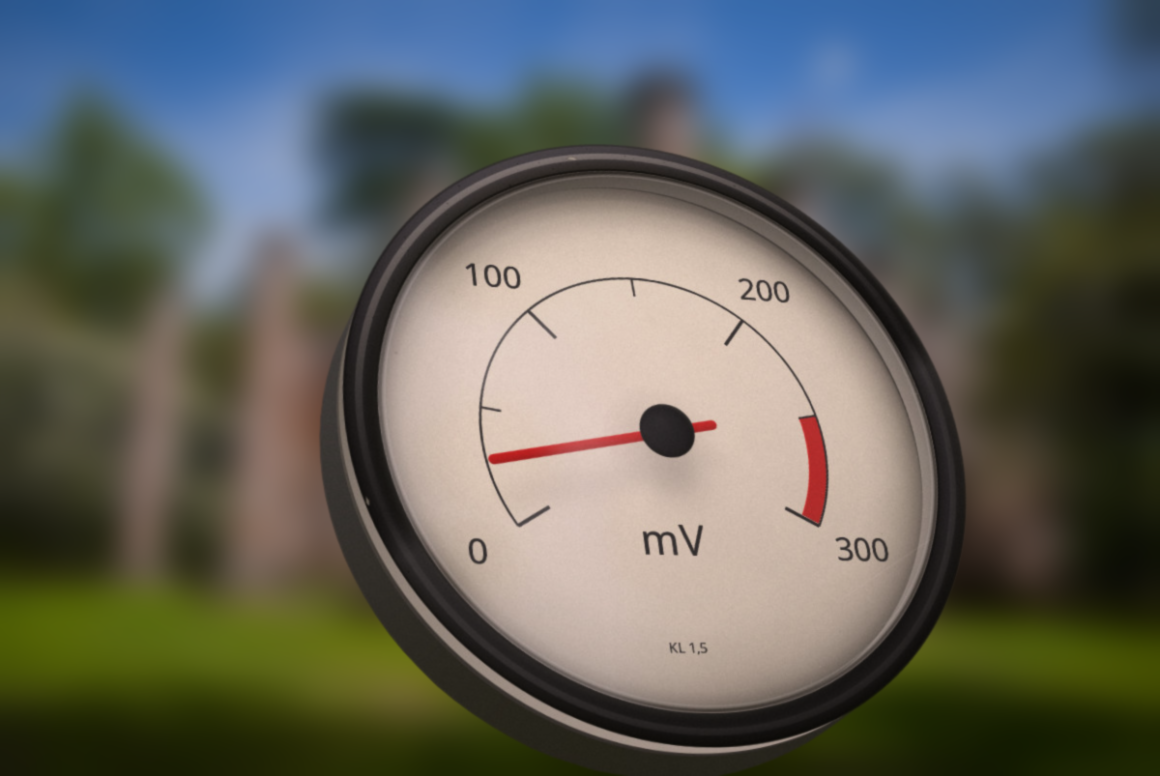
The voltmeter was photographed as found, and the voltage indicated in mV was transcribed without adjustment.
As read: 25 mV
